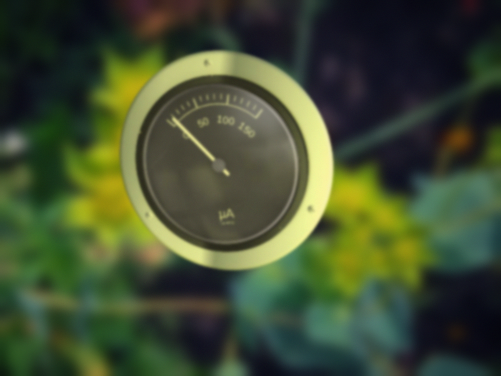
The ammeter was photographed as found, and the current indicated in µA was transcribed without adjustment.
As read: 10 µA
